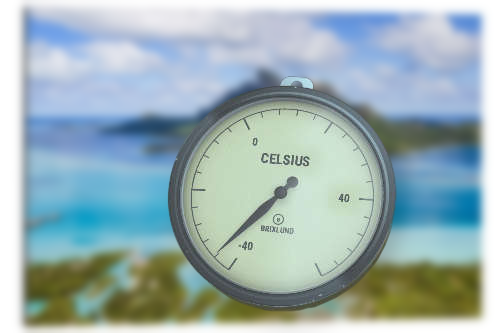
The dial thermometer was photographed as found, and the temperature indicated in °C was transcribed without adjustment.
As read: -36 °C
